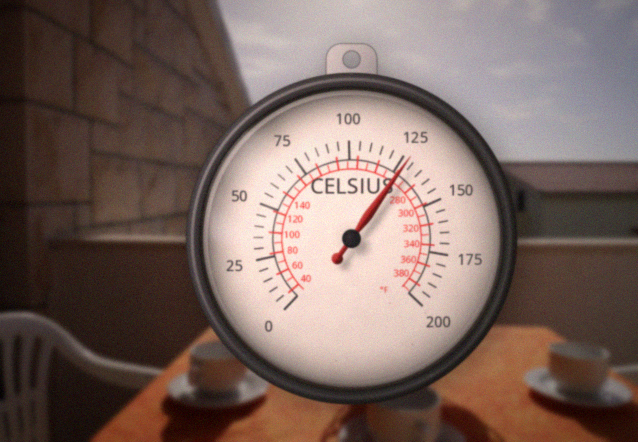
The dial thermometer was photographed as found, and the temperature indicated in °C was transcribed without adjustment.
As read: 127.5 °C
